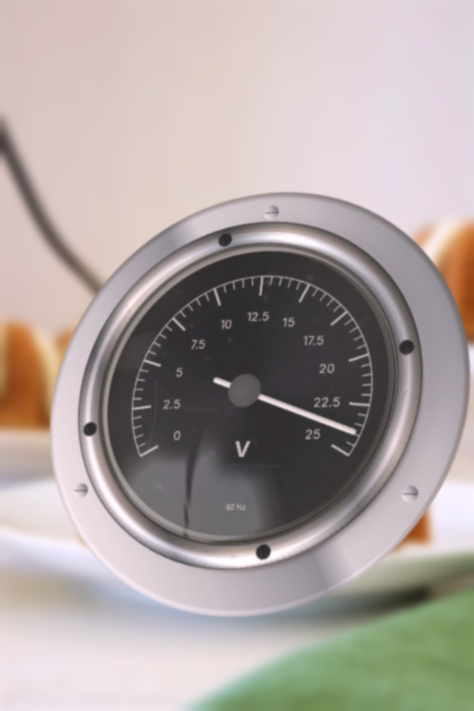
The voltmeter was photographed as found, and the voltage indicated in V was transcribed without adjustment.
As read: 24 V
